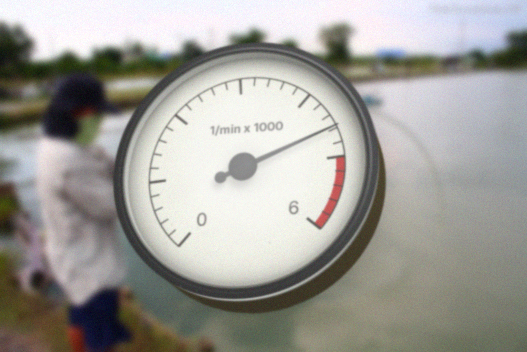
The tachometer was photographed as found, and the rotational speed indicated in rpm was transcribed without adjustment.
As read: 4600 rpm
